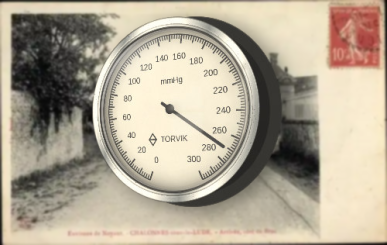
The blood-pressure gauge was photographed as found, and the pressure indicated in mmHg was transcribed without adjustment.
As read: 270 mmHg
